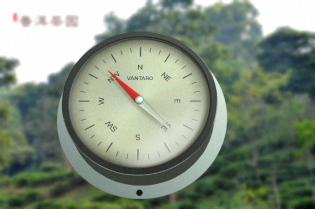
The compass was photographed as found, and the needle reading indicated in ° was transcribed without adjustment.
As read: 315 °
